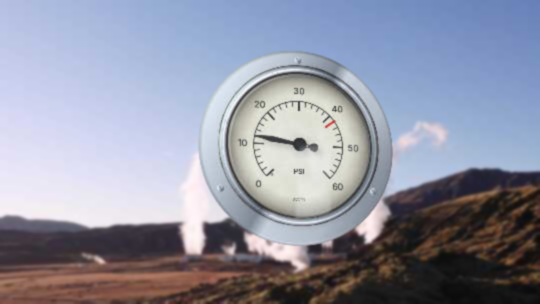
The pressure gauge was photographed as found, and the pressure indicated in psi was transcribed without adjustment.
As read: 12 psi
